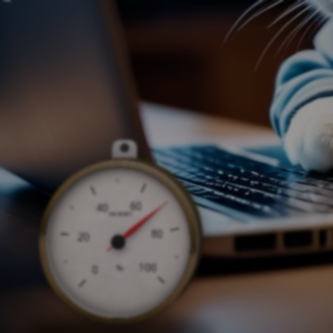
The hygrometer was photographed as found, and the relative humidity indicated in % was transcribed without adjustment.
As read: 70 %
